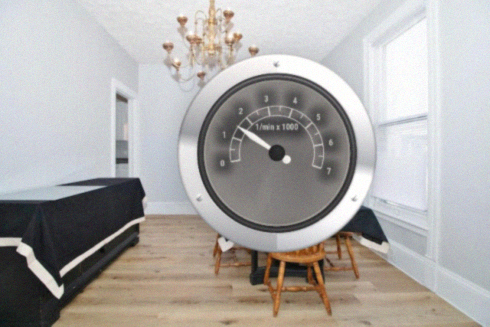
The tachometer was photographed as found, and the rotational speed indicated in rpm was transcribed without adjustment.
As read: 1500 rpm
